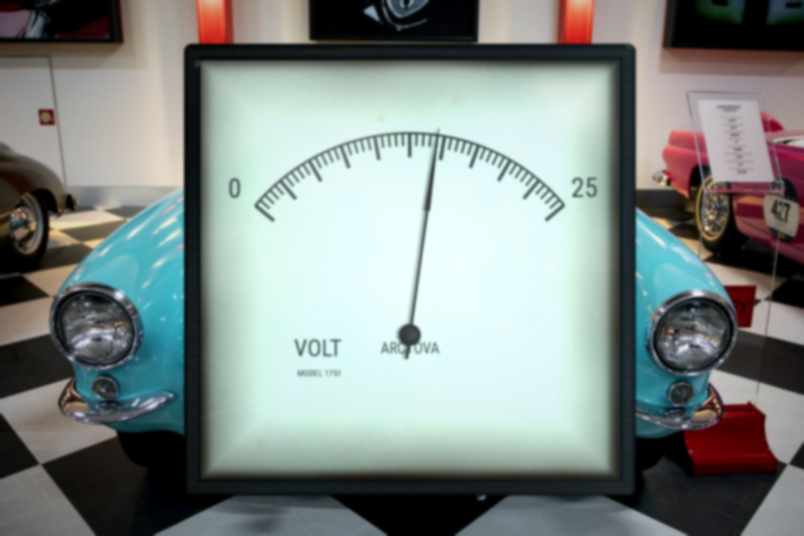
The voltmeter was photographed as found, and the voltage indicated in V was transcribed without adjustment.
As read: 14.5 V
